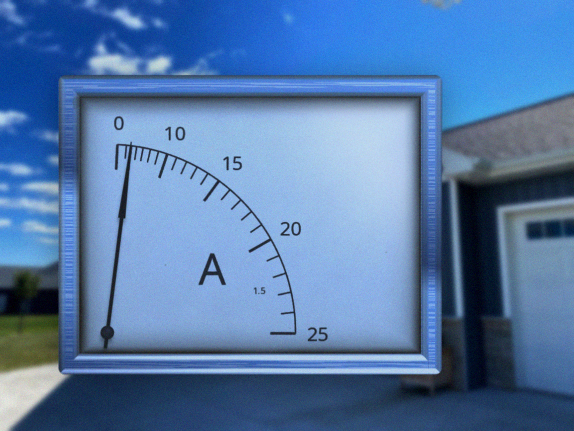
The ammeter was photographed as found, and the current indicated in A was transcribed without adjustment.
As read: 5 A
